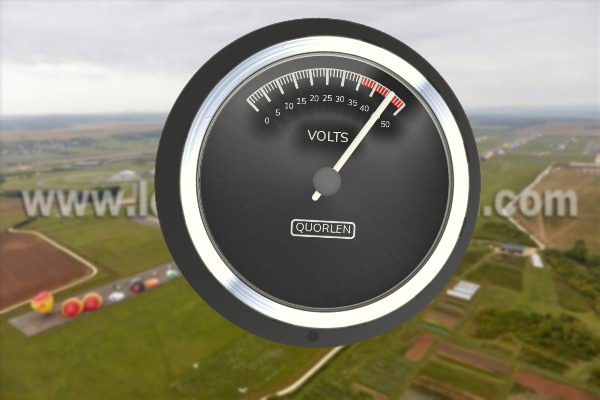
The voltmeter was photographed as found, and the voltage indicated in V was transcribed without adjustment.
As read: 45 V
